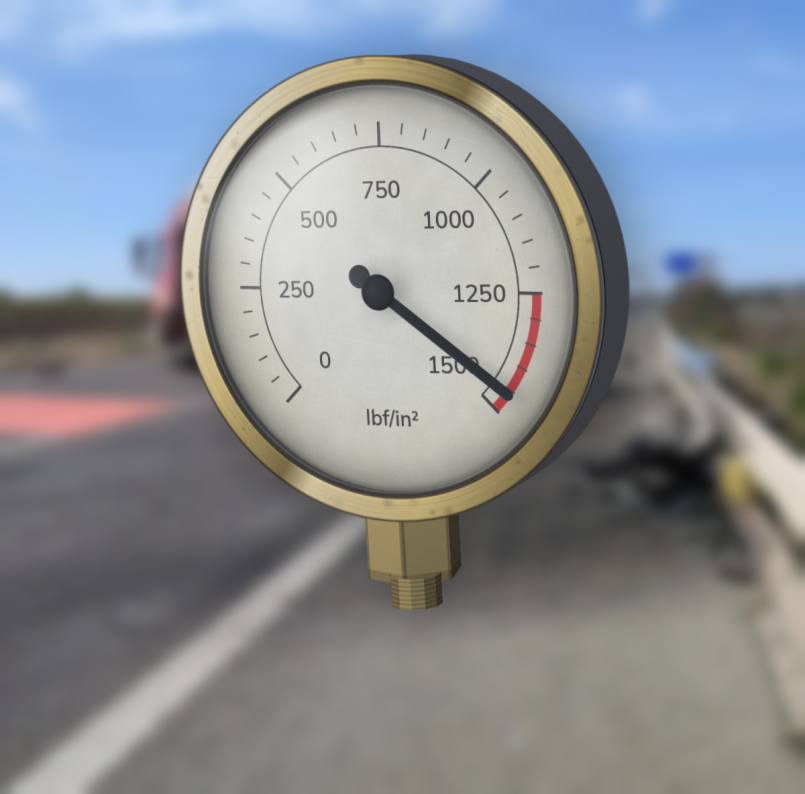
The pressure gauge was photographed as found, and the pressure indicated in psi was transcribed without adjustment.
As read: 1450 psi
